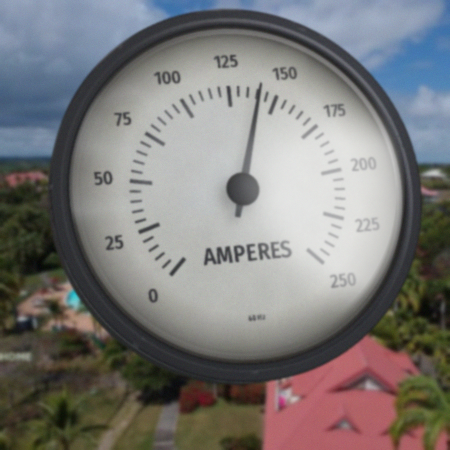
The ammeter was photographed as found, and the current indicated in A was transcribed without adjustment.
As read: 140 A
